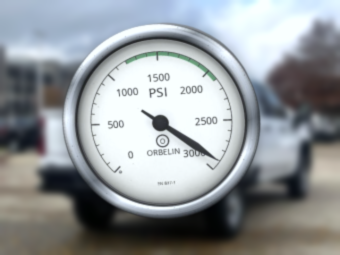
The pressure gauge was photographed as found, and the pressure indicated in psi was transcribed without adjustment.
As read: 2900 psi
